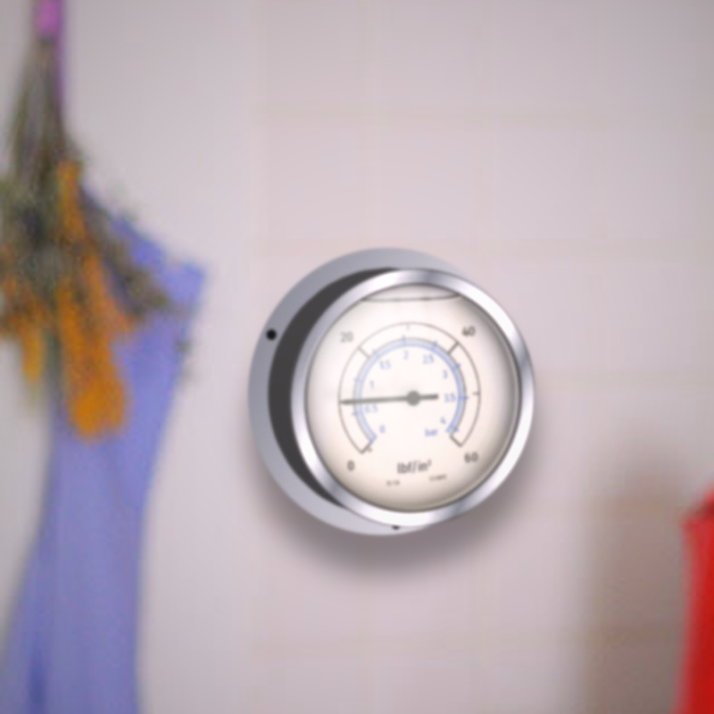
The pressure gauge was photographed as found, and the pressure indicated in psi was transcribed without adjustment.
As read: 10 psi
